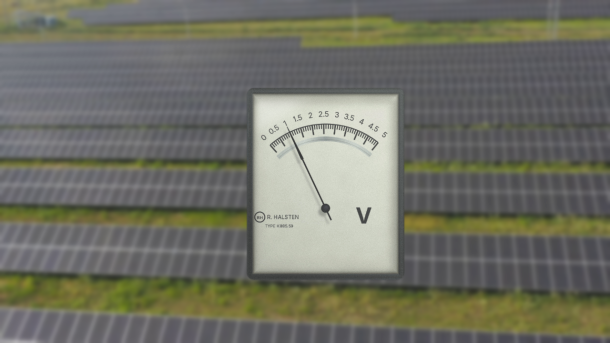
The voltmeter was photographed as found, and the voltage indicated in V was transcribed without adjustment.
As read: 1 V
